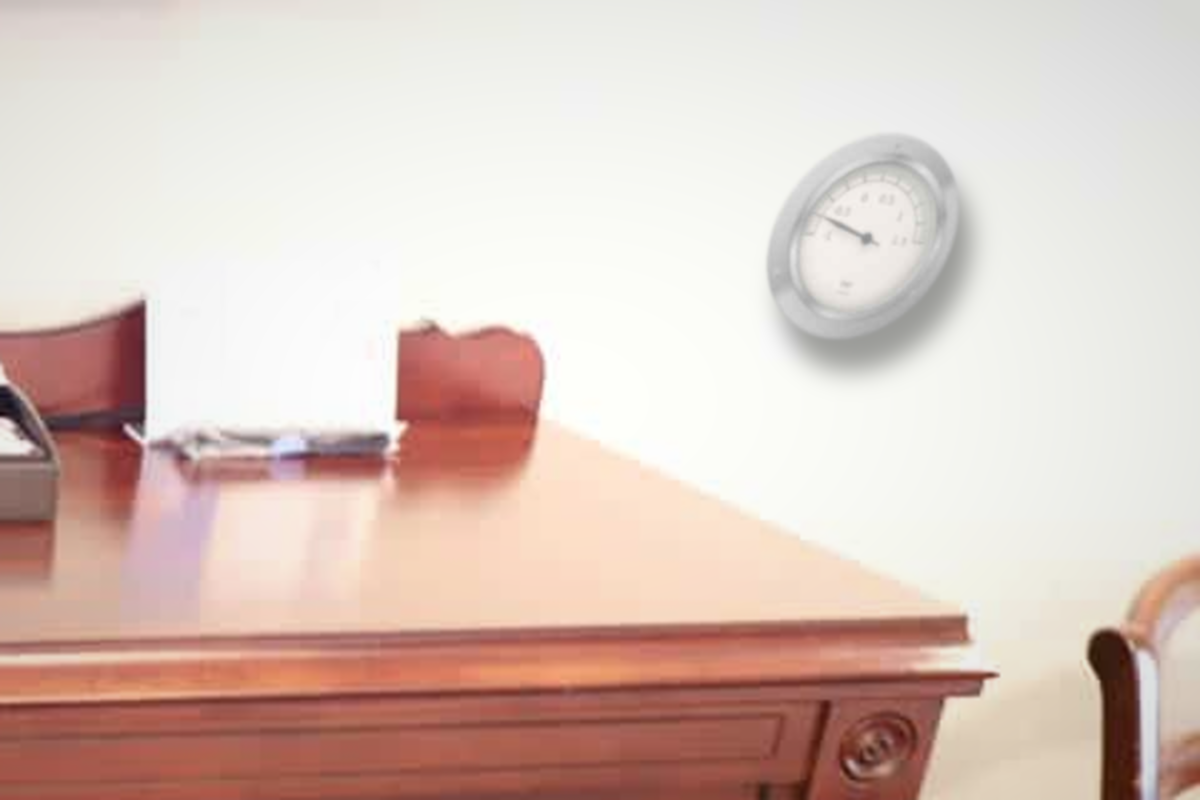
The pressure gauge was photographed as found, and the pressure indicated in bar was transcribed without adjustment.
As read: -0.75 bar
